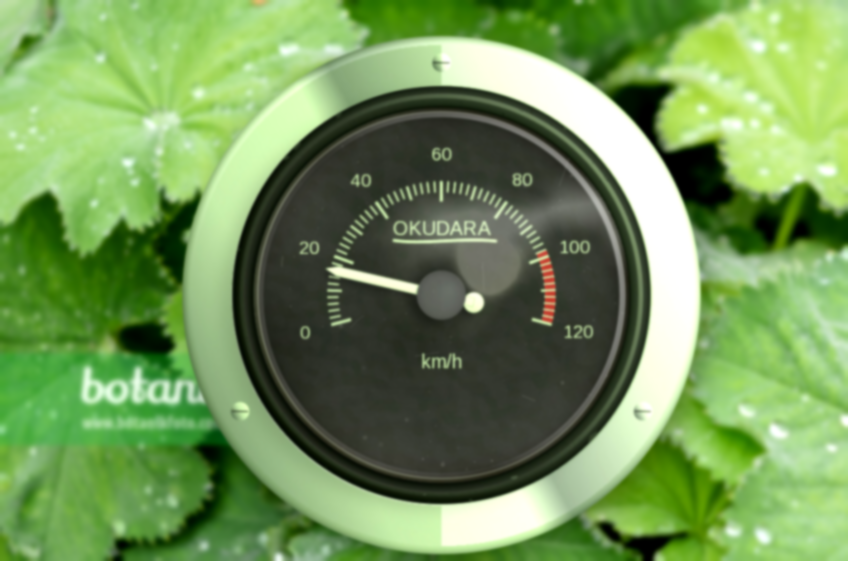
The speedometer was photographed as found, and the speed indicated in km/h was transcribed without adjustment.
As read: 16 km/h
